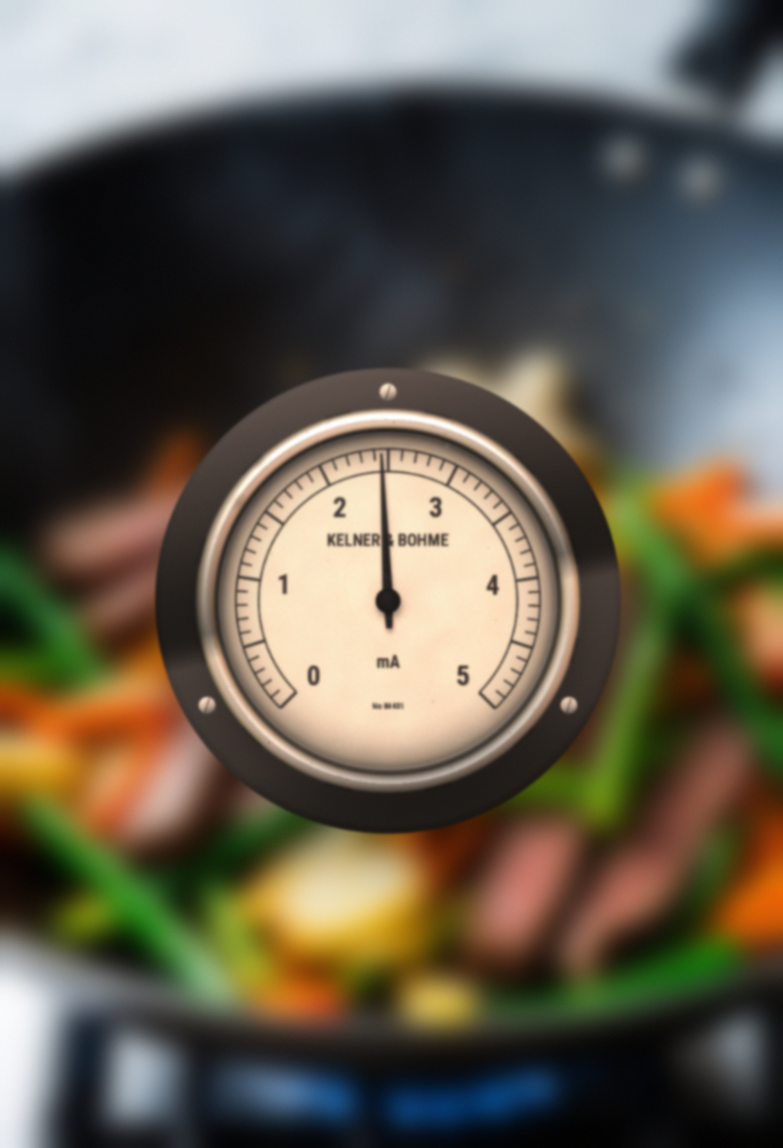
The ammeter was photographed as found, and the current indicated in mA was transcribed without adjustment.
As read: 2.45 mA
